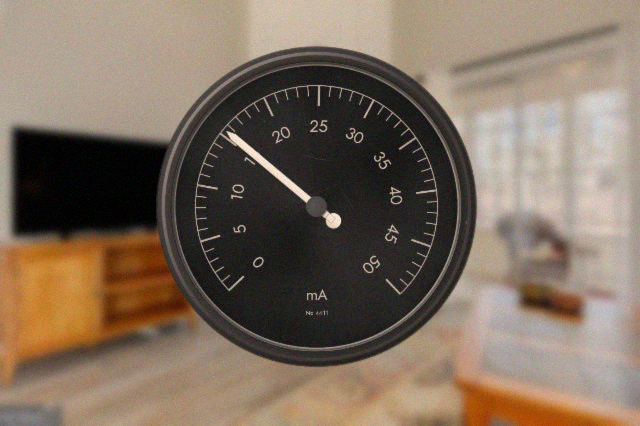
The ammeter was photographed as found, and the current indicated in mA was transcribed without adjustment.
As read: 15.5 mA
